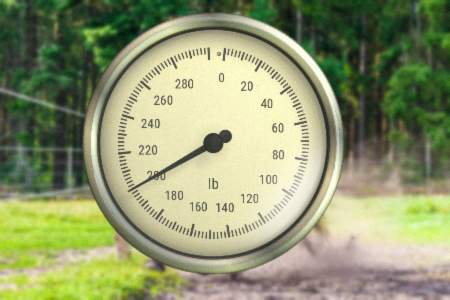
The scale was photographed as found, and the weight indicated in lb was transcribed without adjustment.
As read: 200 lb
